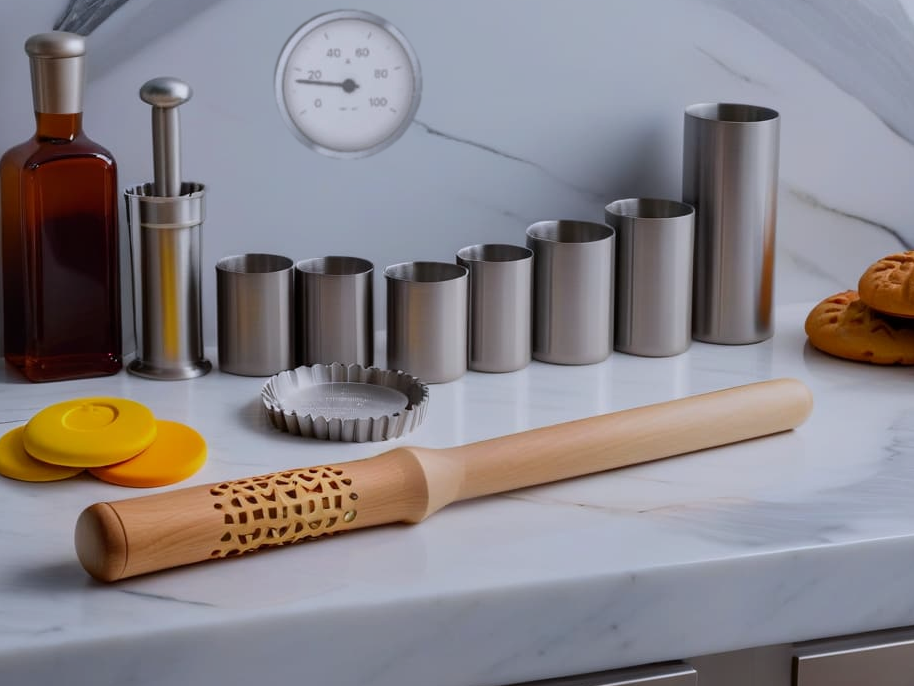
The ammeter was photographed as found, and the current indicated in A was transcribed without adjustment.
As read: 15 A
